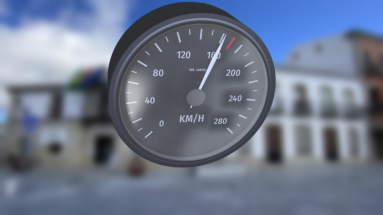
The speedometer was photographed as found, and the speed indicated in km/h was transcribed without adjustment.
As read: 160 km/h
